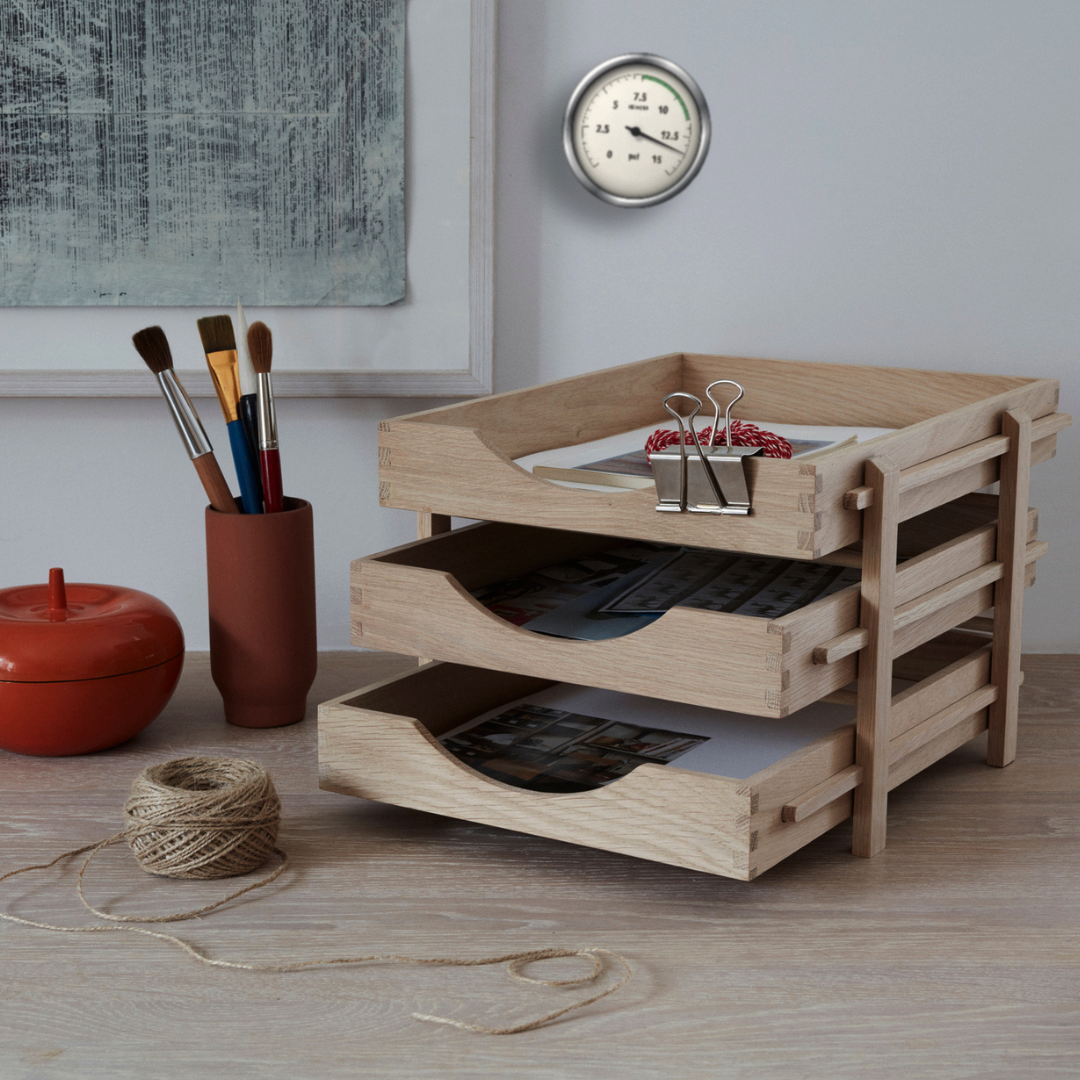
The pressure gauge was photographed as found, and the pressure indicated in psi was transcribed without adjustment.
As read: 13.5 psi
